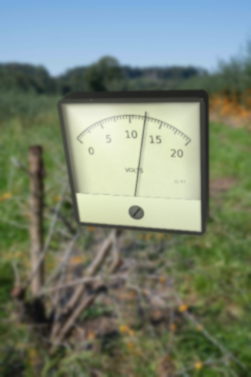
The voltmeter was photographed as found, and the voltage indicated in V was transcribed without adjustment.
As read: 12.5 V
